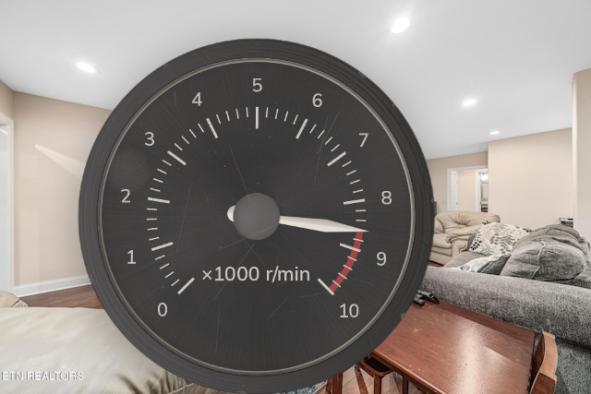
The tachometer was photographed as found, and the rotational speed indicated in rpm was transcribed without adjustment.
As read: 8600 rpm
